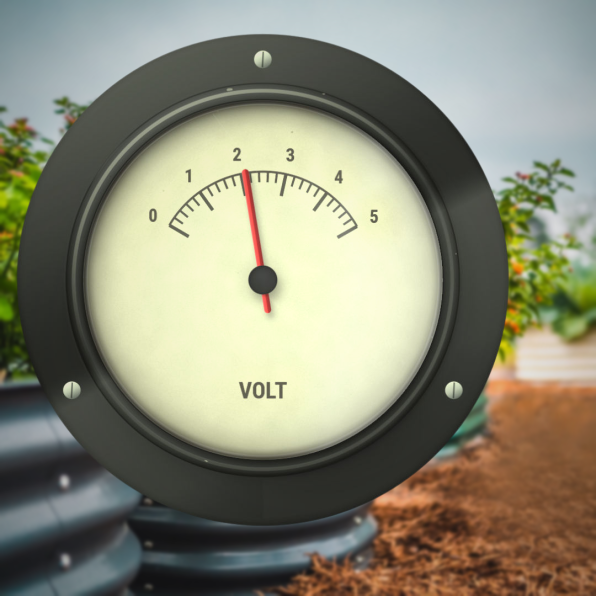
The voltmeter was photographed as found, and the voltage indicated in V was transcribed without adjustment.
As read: 2.1 V
